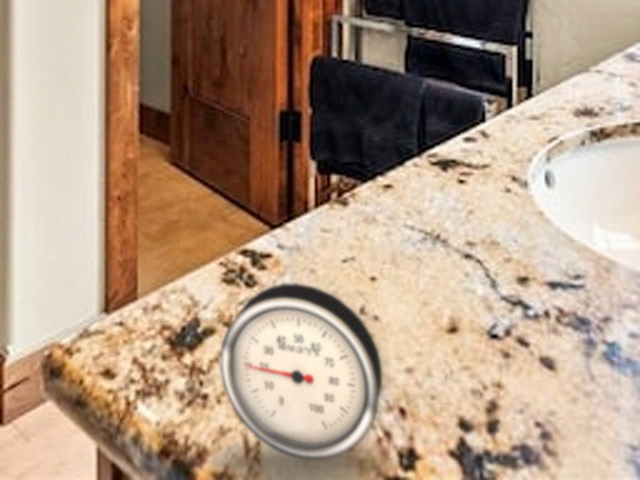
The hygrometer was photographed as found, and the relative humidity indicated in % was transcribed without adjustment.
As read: 20 %
